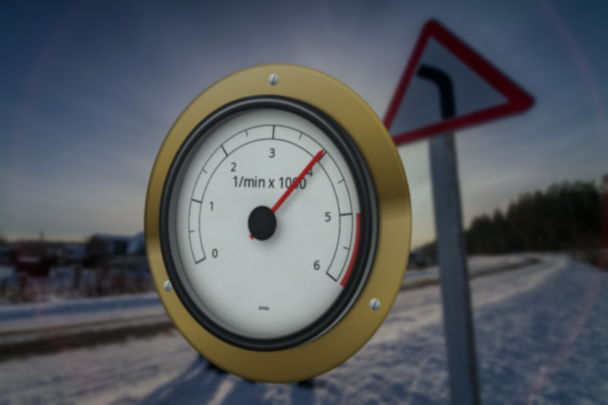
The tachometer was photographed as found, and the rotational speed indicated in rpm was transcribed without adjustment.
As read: 4000 rpm
